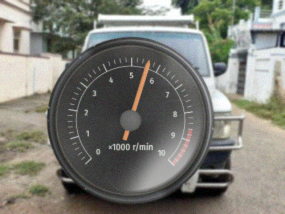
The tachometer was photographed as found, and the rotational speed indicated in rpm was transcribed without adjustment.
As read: 5600 rpm
